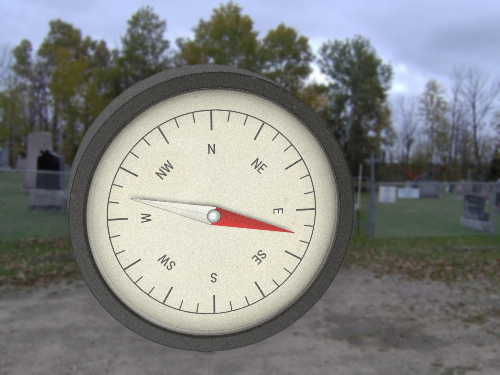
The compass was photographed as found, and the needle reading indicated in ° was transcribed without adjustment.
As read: 105 °
